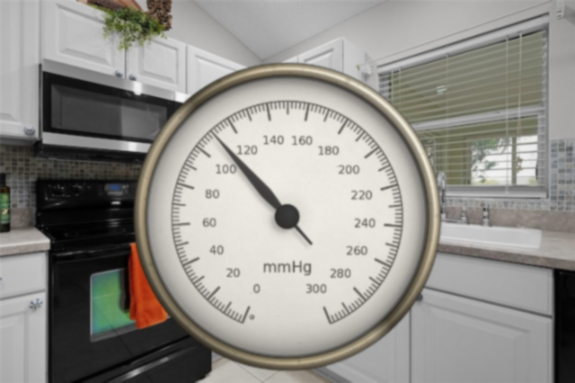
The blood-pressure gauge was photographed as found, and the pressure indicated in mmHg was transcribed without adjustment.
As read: 110 mmHg
